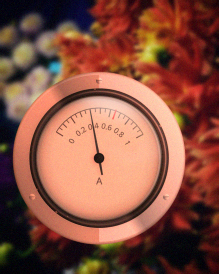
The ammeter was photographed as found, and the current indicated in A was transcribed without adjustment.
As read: 0.4 A
